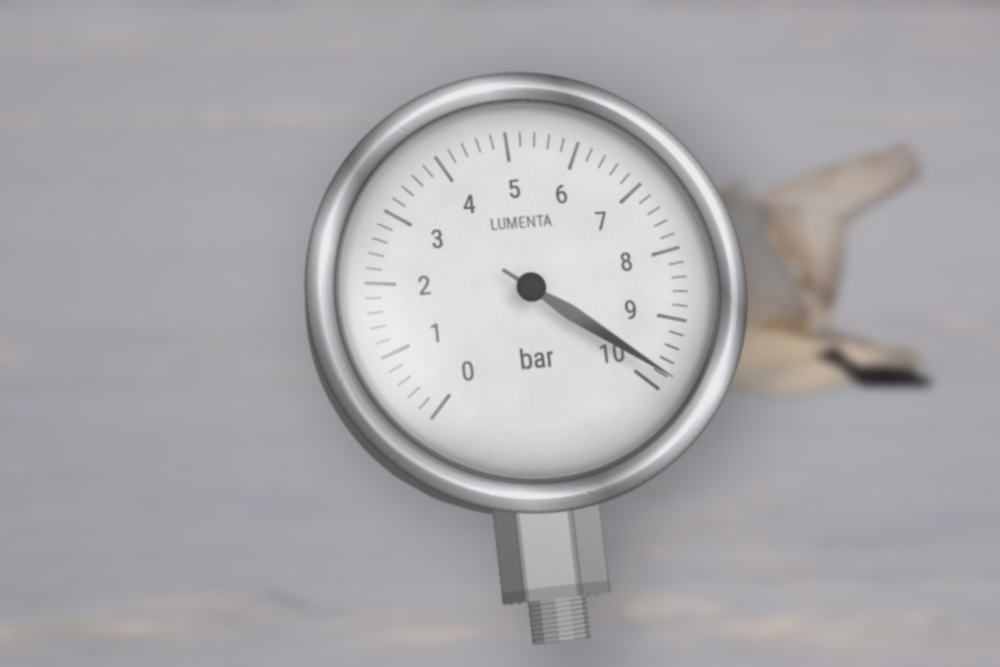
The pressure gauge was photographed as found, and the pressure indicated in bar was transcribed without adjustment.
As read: 9.8 bar
